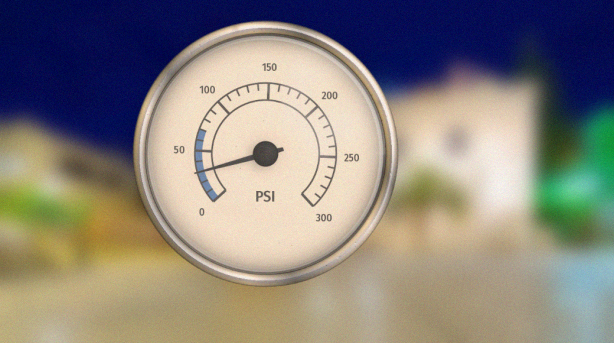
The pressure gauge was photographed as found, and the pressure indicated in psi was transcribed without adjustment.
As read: 30 psi
